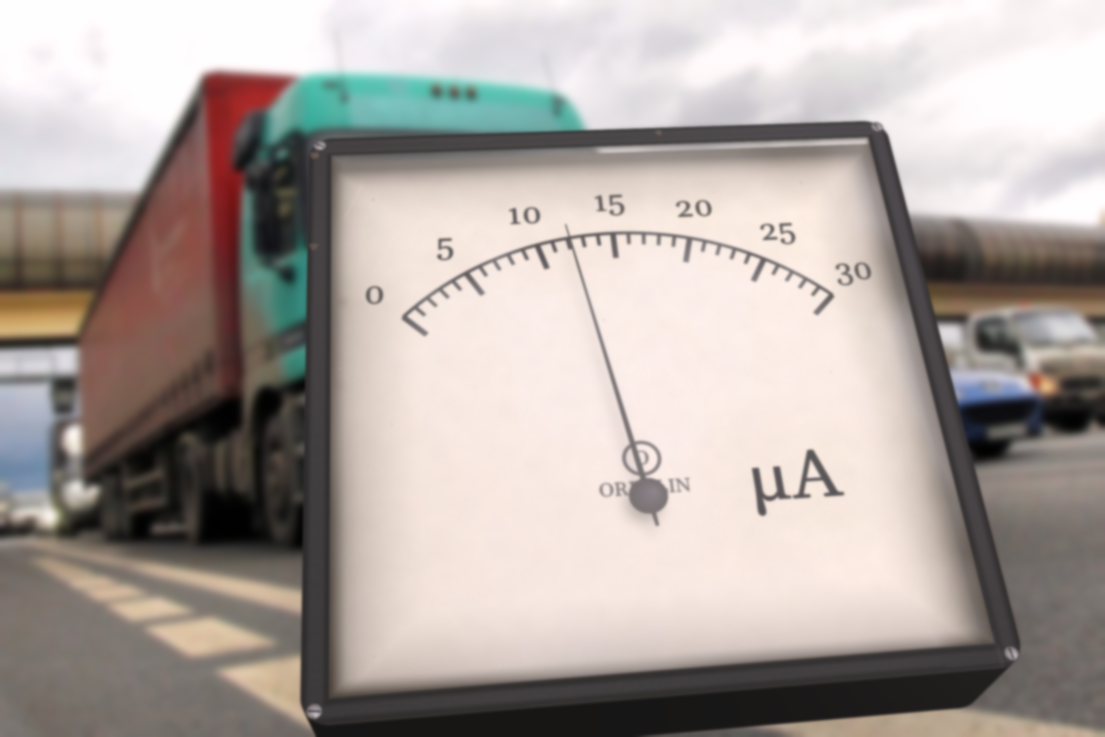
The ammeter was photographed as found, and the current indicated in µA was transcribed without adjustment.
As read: 12 µA
